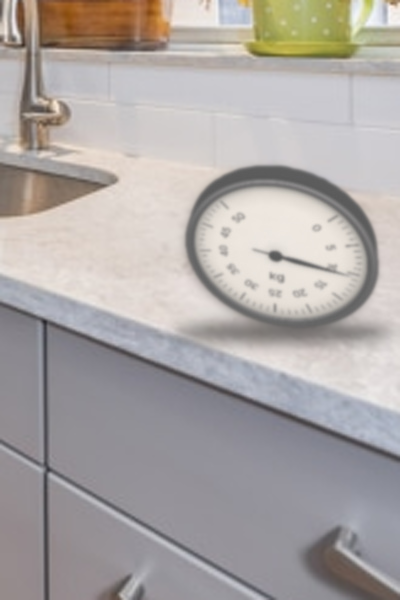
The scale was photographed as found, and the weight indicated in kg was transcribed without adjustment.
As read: 10 kg
